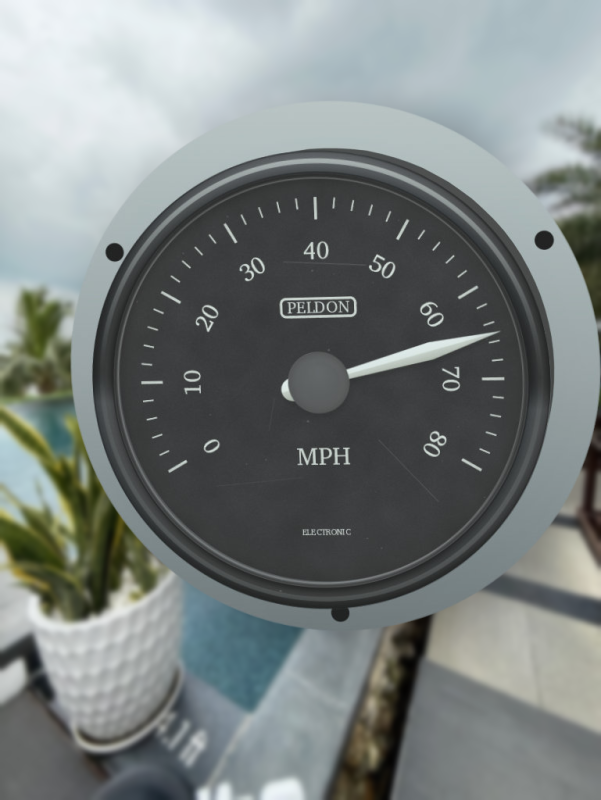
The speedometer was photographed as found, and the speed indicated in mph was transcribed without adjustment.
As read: 65 mph
